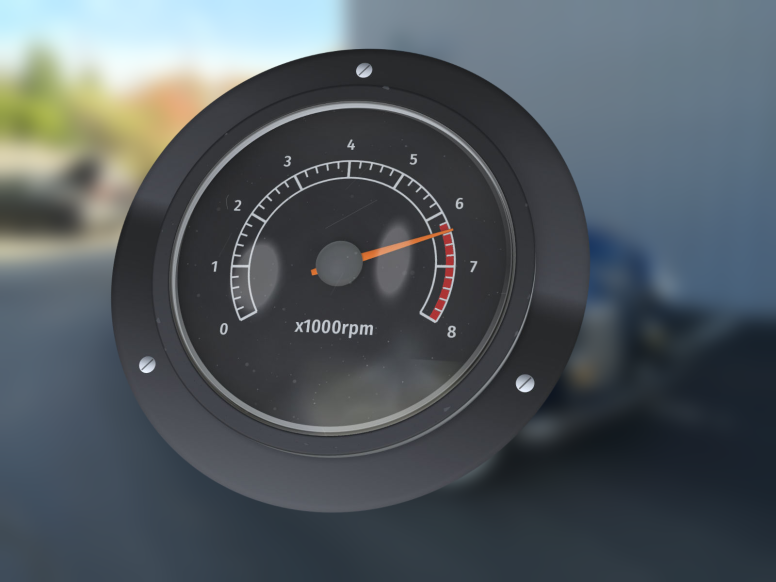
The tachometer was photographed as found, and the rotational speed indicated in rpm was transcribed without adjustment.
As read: 6400 rpm
